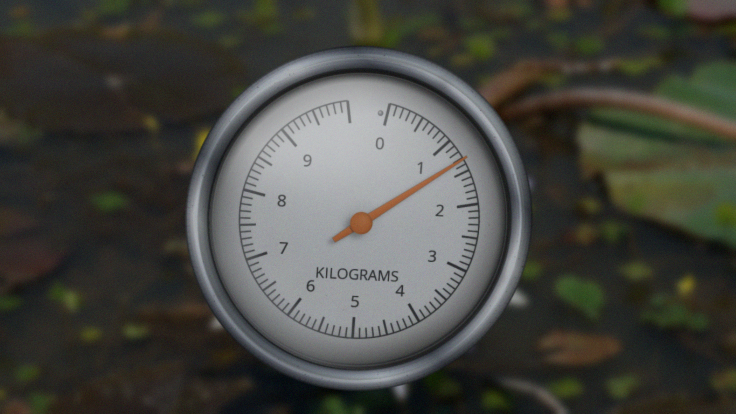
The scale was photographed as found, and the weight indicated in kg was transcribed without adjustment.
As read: 1.3 kg
